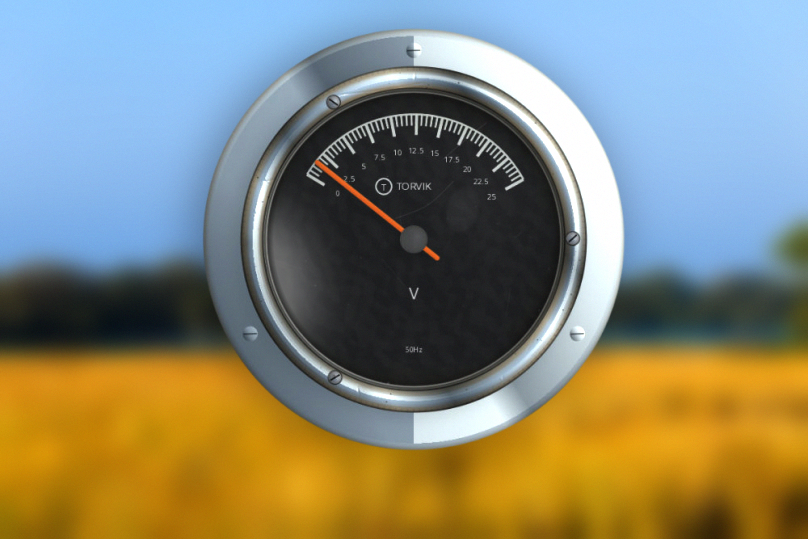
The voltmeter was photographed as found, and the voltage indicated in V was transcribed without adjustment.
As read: 1.5 V
